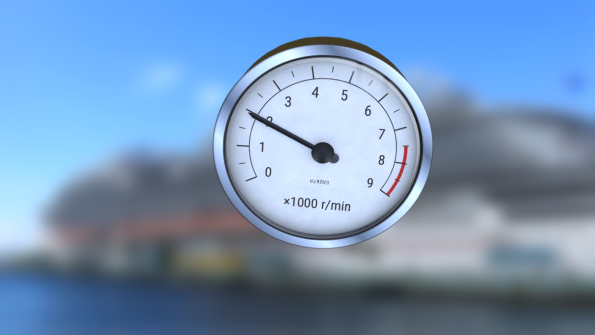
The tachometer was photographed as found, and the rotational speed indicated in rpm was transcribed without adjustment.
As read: 2000 rpm
